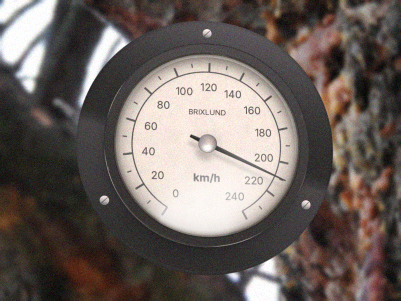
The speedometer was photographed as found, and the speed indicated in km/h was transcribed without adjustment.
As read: 210 km/h
